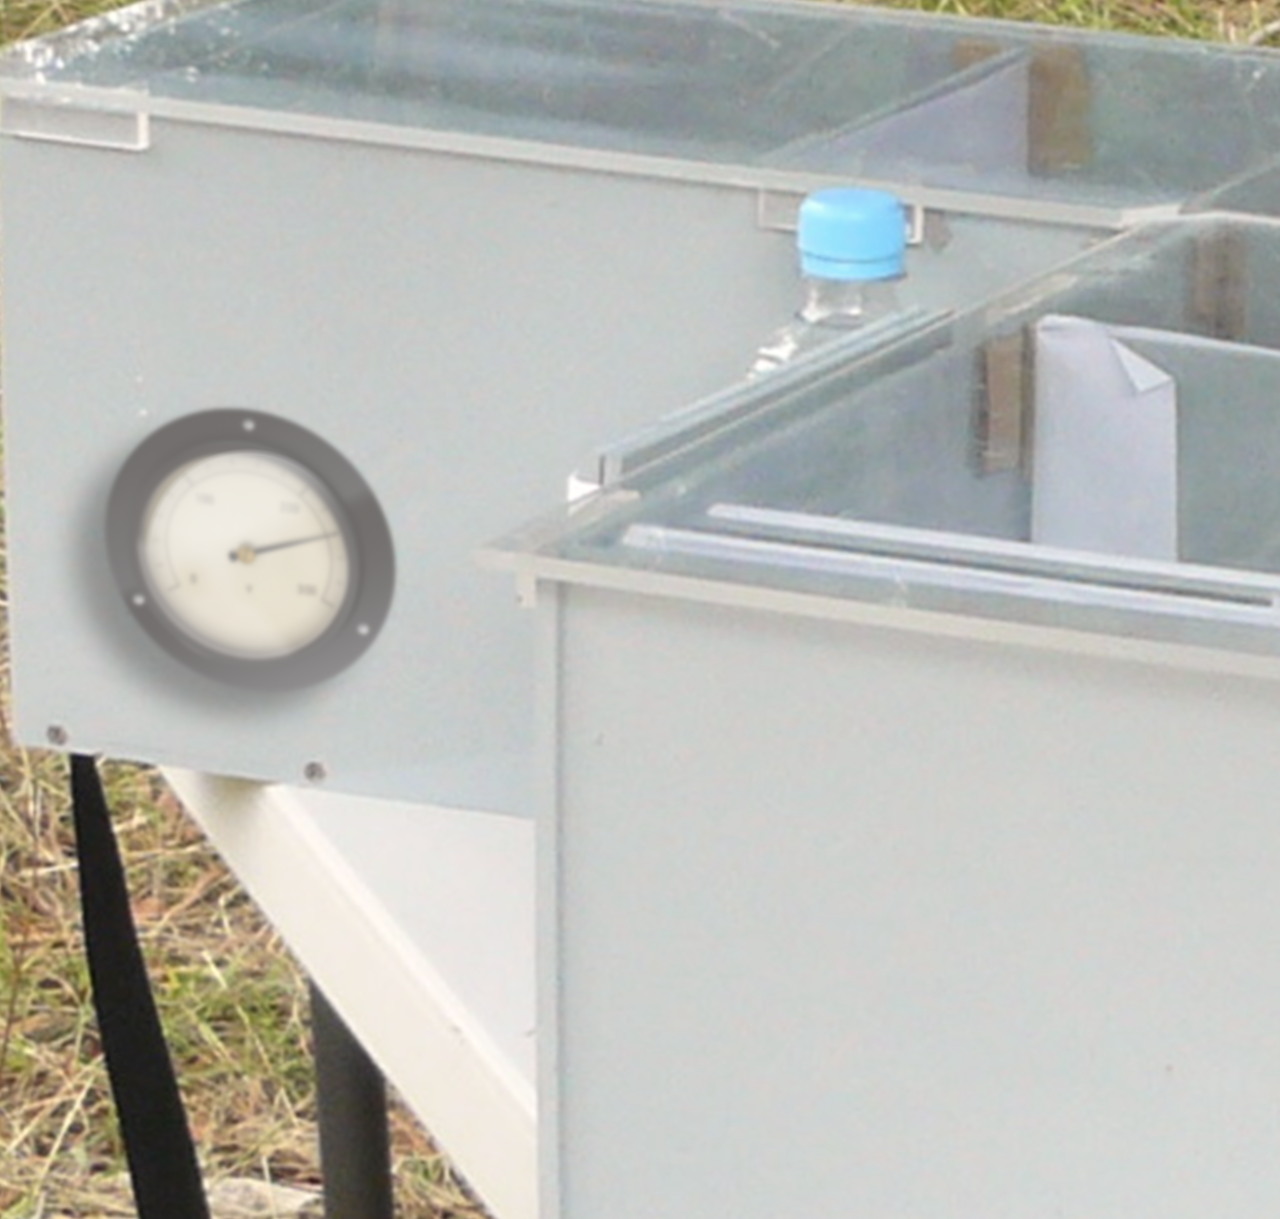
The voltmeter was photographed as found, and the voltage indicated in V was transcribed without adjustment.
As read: 240 V
